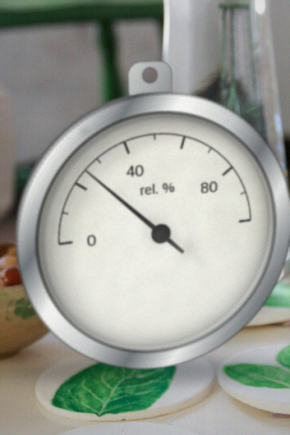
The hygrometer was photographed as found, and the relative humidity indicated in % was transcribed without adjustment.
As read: 25 %
